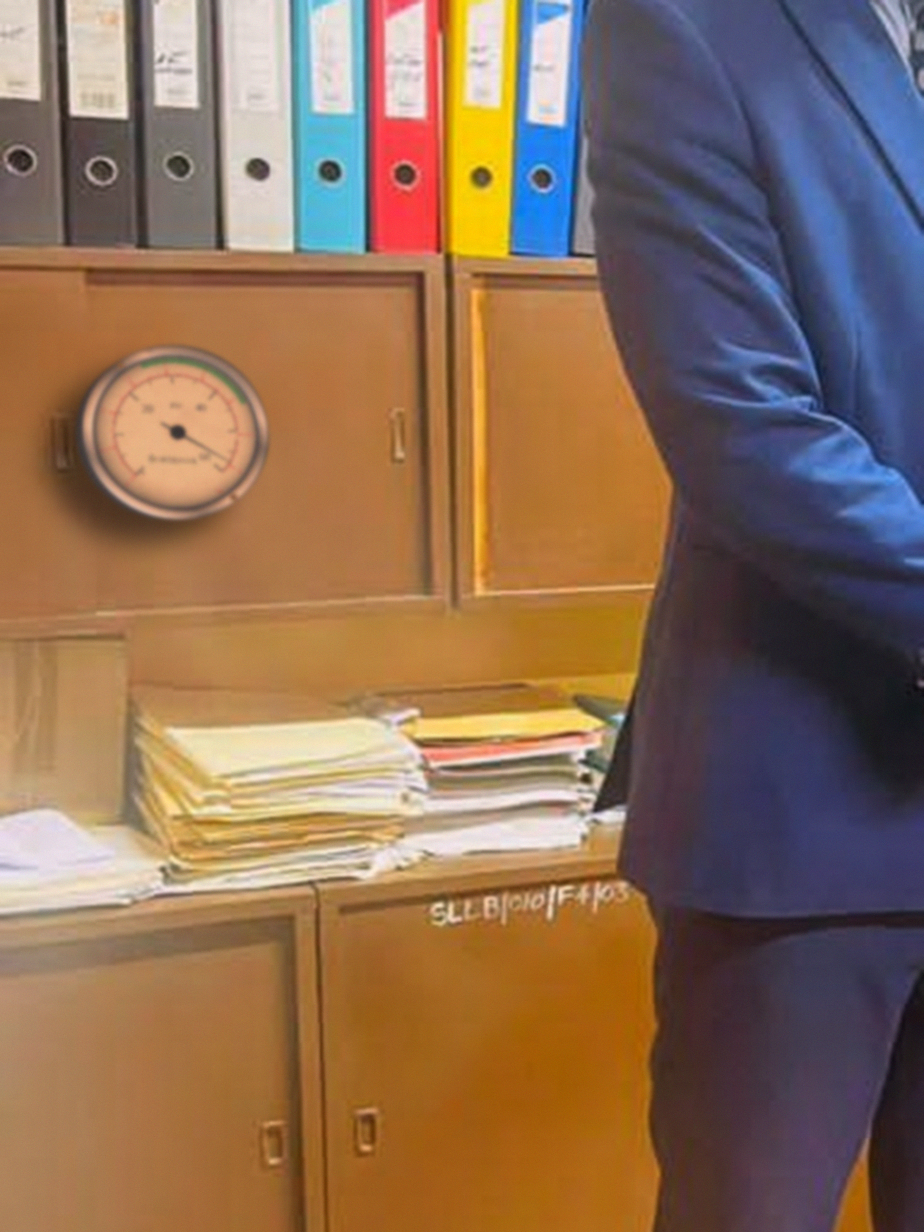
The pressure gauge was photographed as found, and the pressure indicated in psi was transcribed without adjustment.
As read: 57.5 psi
